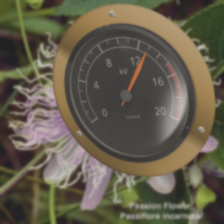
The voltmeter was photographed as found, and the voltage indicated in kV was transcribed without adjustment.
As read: 13 kV
